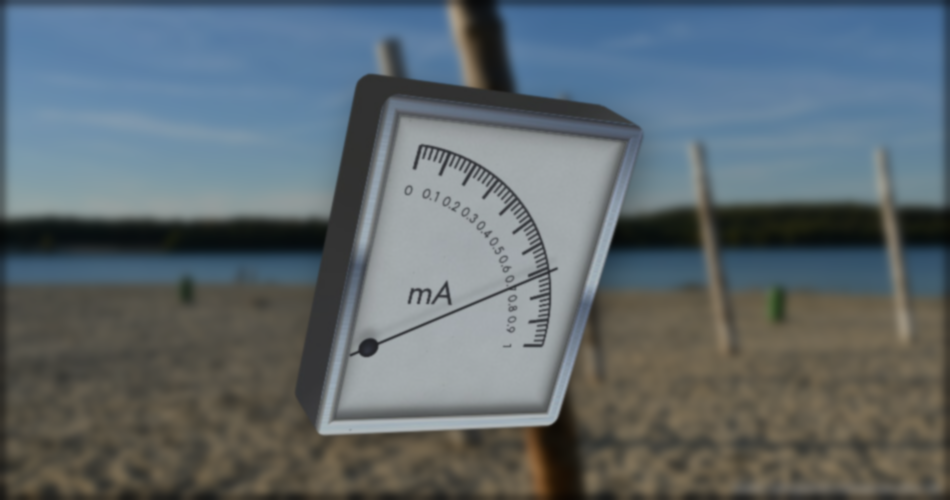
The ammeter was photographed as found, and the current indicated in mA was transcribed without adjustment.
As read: 0.7 mA
